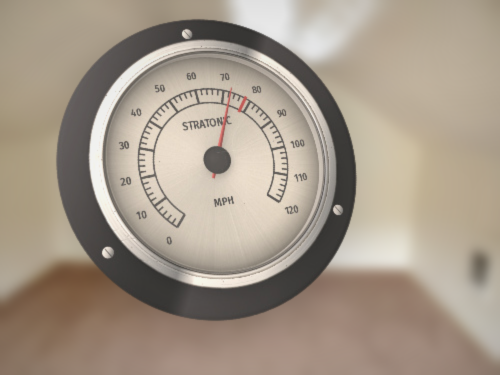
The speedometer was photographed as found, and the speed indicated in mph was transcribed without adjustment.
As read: 72 mph
